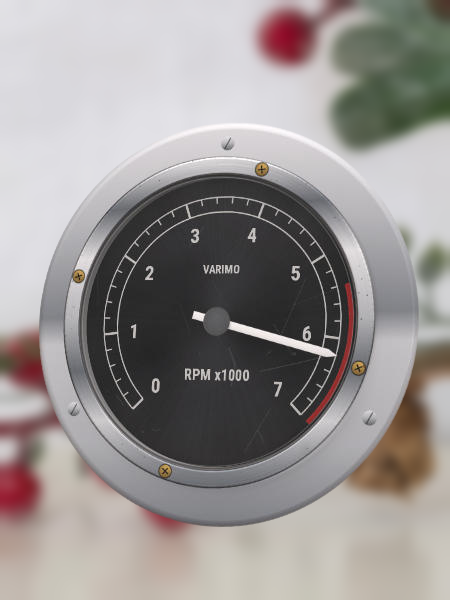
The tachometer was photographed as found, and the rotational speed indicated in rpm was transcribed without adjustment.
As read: 6200 rpm
